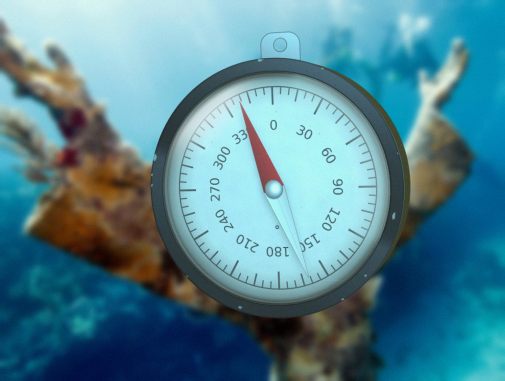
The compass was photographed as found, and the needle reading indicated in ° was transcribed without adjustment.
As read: 340 °
